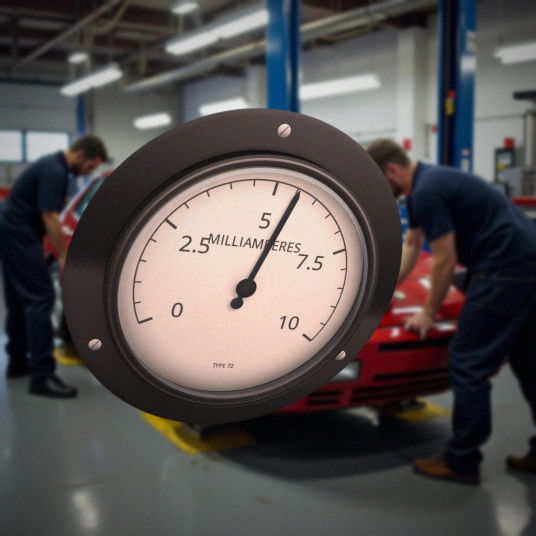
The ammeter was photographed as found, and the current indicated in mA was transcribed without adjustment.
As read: 5.5 mA
